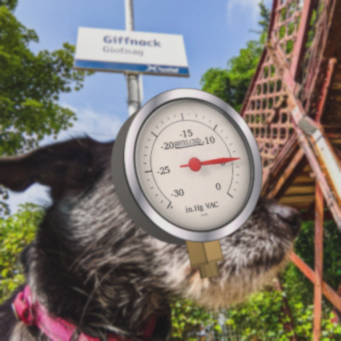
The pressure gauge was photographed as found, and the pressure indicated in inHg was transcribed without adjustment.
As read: -5 inHg
